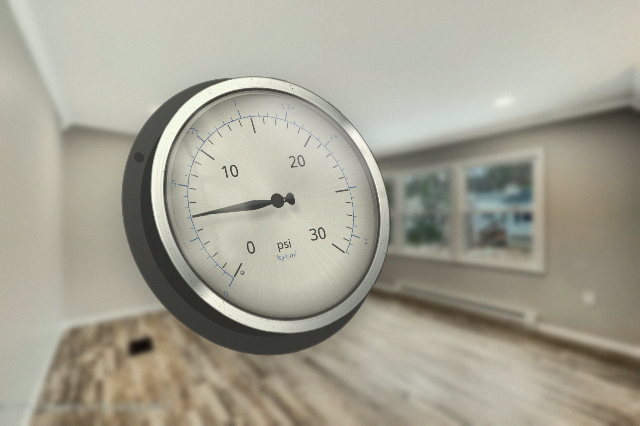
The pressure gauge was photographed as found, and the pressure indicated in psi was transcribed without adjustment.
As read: 5 psi
